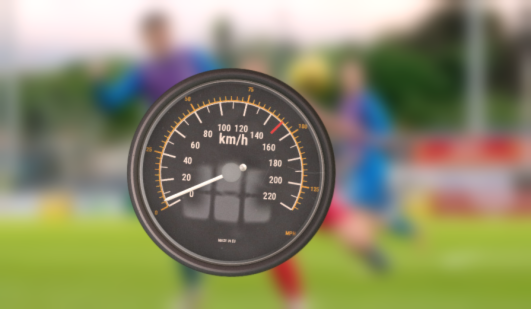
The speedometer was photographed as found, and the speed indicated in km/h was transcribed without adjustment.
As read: 5 km/h
